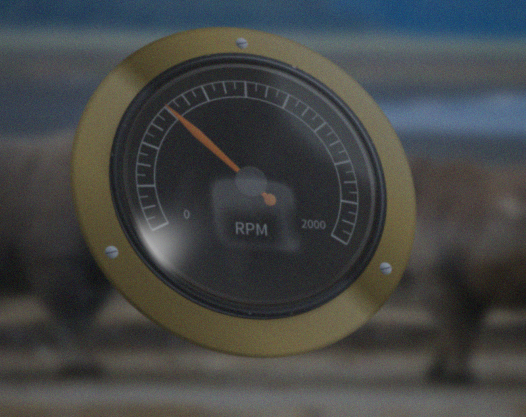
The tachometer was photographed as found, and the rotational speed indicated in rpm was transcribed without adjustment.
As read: 600 rpm
